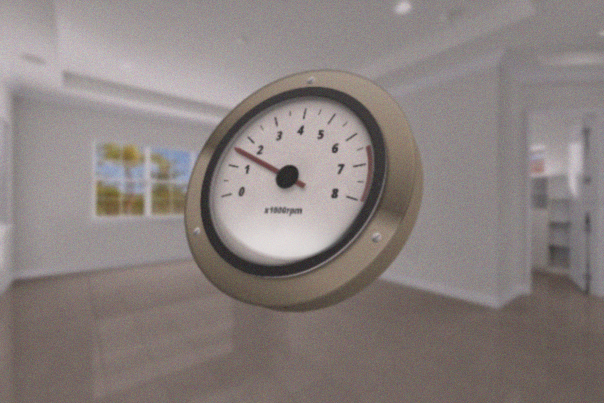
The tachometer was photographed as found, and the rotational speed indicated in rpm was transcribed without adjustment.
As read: 1500 rpm
